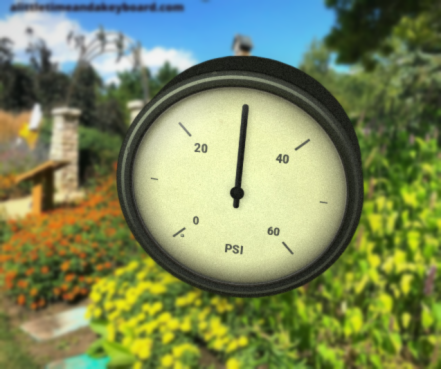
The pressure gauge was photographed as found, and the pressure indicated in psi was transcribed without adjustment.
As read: 30 psi
